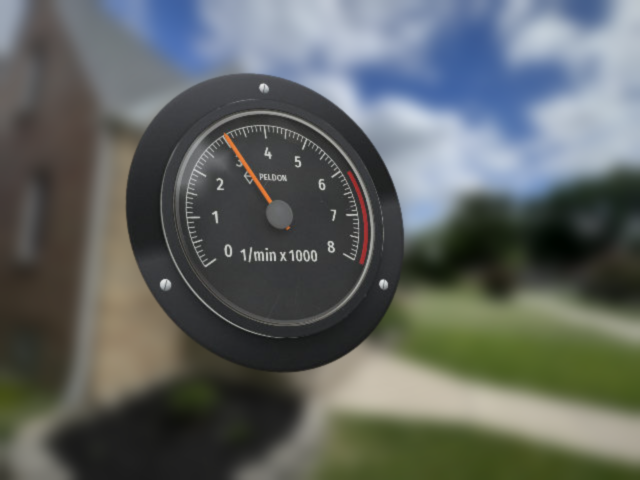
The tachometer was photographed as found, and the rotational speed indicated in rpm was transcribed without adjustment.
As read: 3000 rpm
